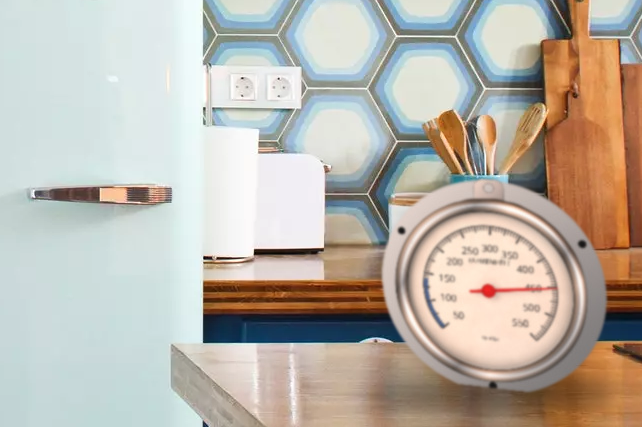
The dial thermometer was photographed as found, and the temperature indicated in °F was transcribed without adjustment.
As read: 450 °F
